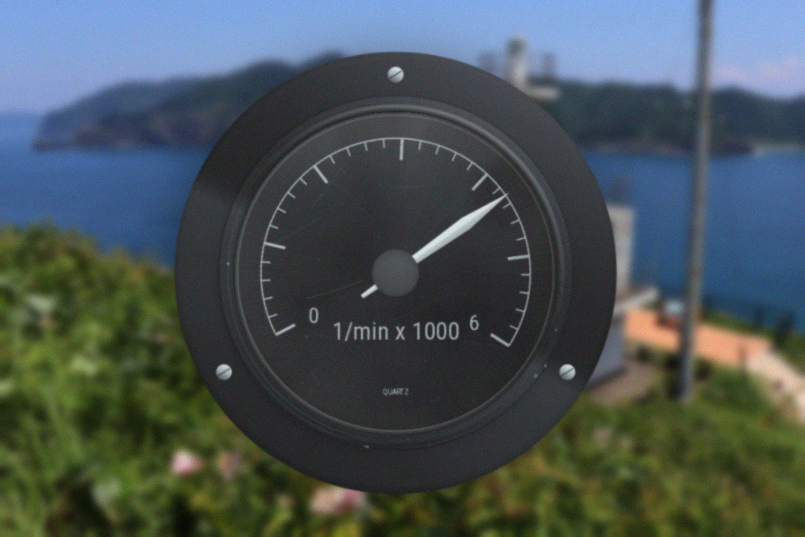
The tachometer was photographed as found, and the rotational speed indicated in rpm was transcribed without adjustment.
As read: 4300 rpm
